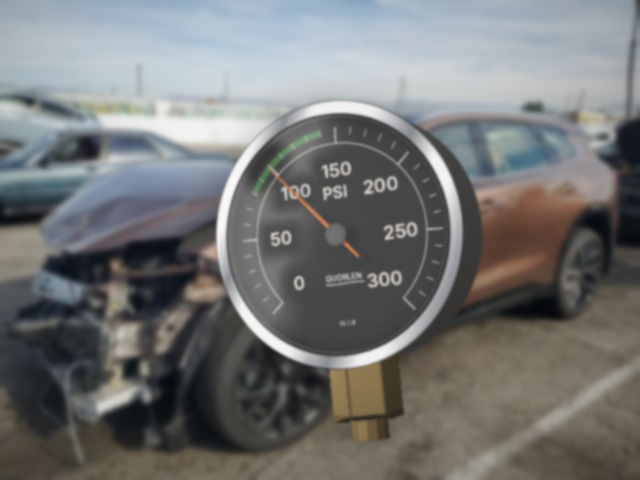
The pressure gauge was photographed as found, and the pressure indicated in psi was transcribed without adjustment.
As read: 100 psi
